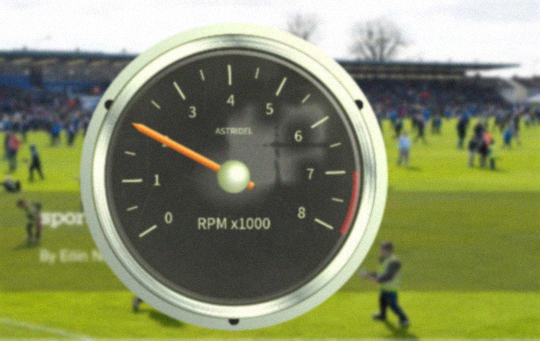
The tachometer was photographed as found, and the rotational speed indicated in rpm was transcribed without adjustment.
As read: 2000 rpm
